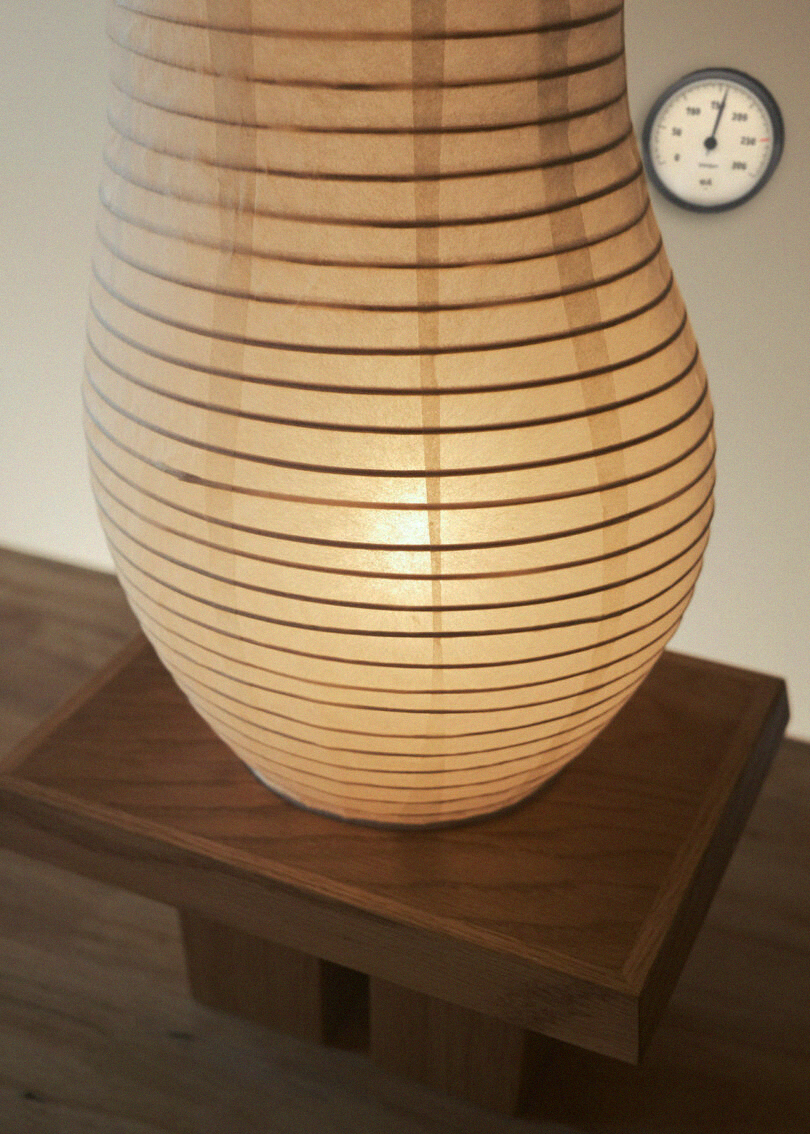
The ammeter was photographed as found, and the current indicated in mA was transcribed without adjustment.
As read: 160 mA
